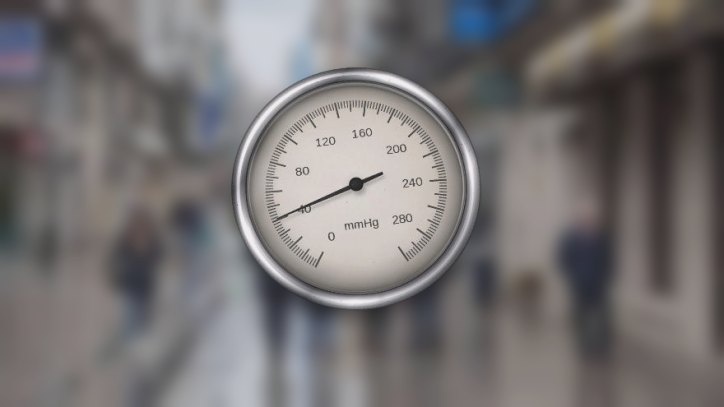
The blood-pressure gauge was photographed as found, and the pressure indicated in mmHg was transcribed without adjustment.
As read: 40 mmHg
